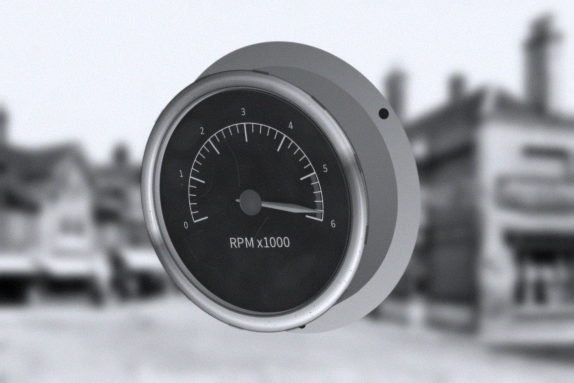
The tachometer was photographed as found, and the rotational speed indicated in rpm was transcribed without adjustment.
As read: 5800 rpm
